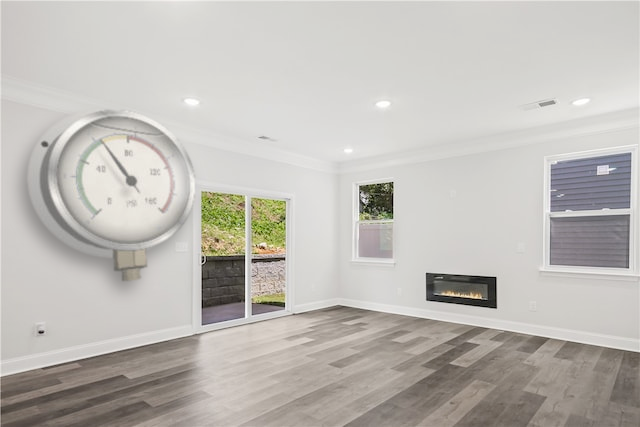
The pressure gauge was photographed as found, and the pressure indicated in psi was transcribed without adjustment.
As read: 60 psi
